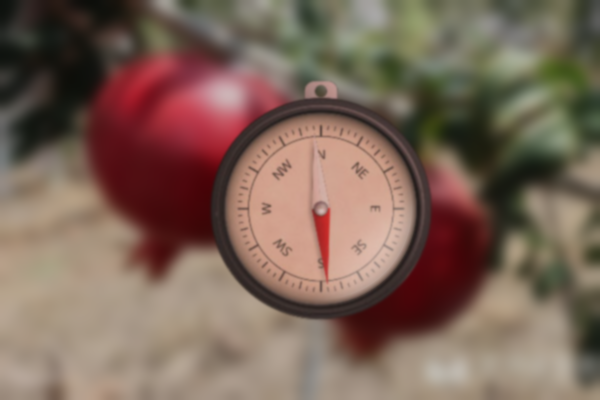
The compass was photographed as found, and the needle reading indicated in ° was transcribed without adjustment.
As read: 175 °
